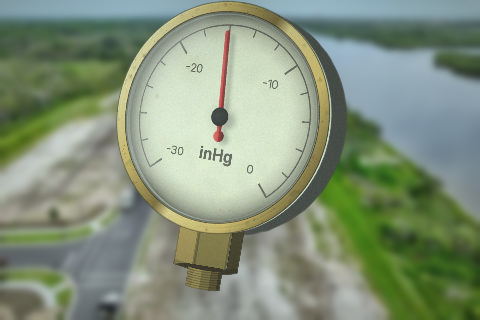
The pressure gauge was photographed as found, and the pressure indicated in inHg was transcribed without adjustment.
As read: -16 inHg
